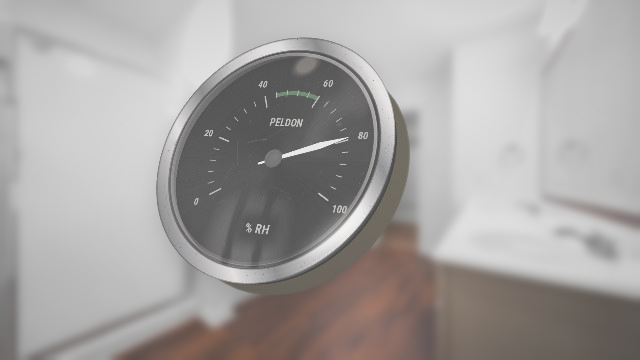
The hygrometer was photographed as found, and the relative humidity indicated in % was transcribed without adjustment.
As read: 80 %
